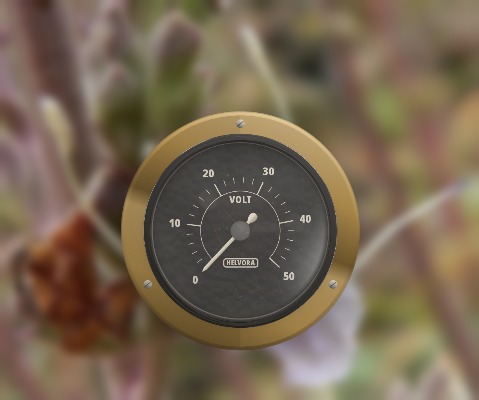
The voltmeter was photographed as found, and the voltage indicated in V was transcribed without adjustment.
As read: 0 V
